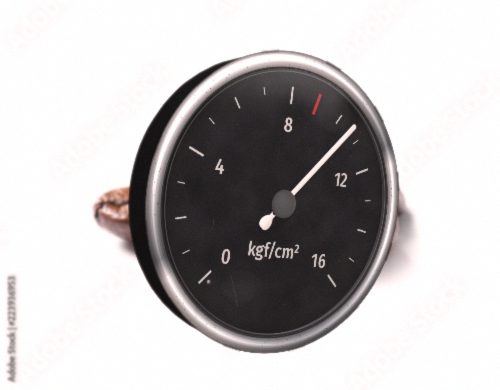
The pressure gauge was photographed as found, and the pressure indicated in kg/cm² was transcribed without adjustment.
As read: 10.5 kg/cm²
